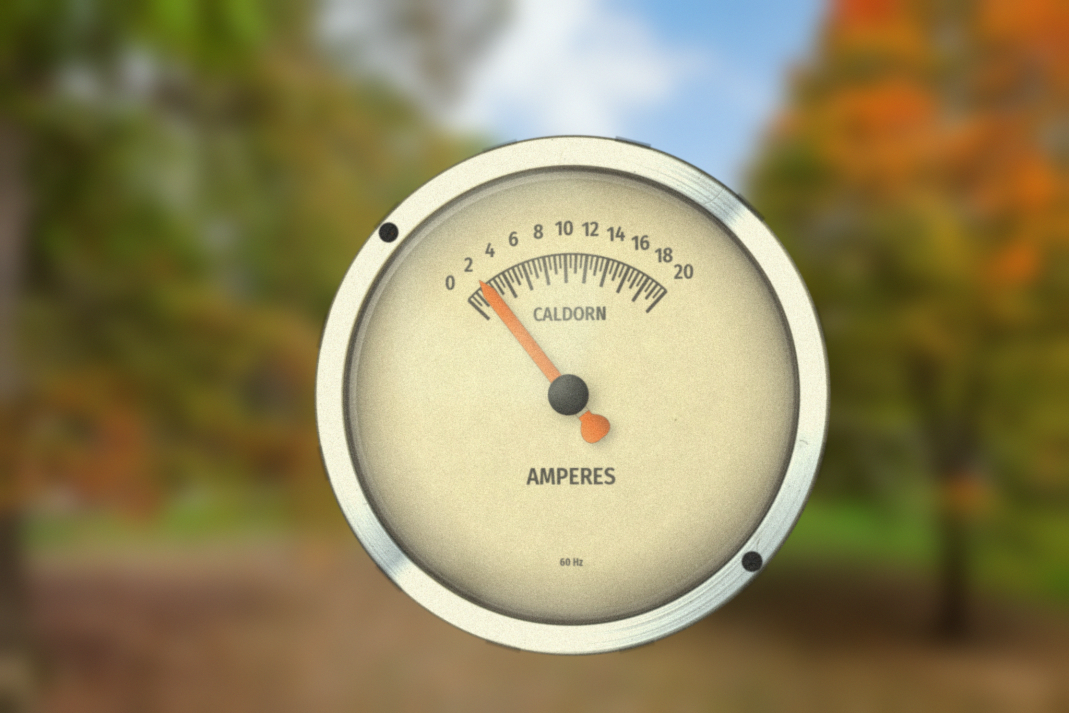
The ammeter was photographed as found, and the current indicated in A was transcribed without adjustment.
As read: 2 A
